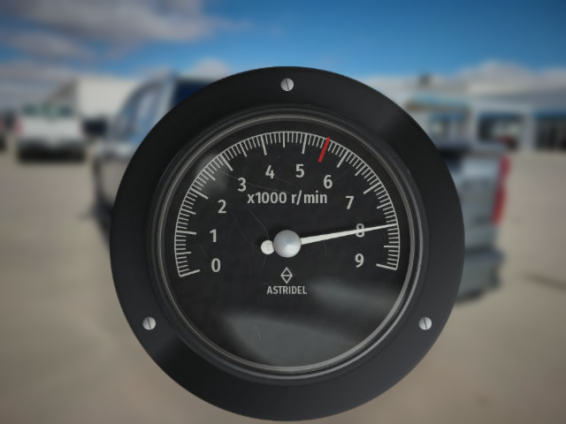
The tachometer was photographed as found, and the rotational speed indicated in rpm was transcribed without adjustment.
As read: 8000 rpm
